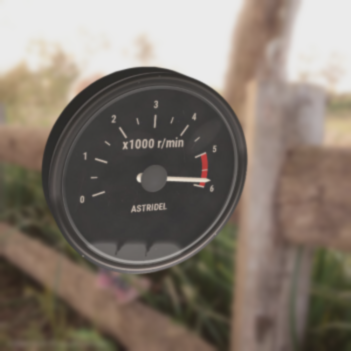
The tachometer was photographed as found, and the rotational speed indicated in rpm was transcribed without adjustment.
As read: 5750 rpm
